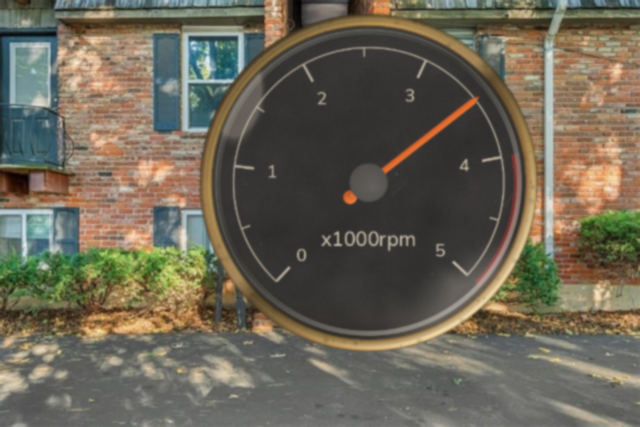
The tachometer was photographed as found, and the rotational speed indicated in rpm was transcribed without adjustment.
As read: 3500 rpm
